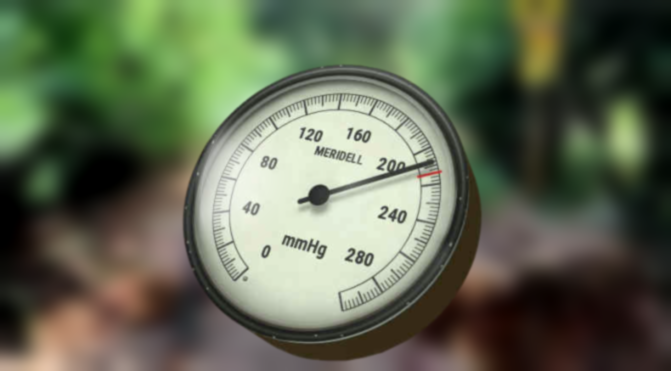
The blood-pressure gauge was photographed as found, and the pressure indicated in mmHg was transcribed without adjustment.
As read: 210 mmHg
